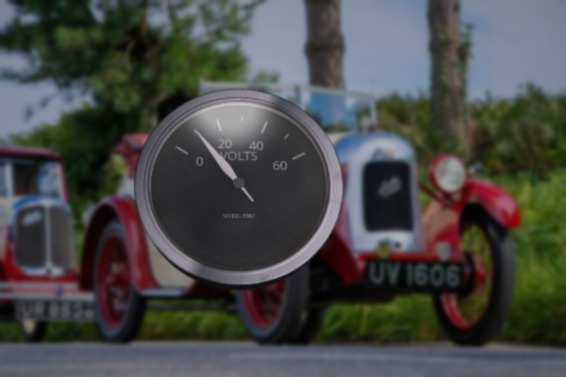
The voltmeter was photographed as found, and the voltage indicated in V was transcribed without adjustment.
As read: 10 V
